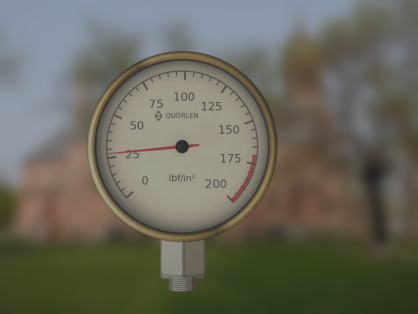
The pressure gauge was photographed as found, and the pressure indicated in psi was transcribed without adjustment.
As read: 27.5 psi
